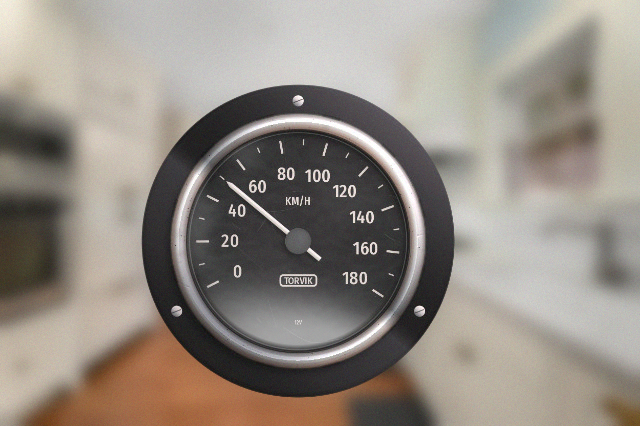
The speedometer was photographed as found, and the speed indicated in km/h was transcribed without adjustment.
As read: 50 km/h
